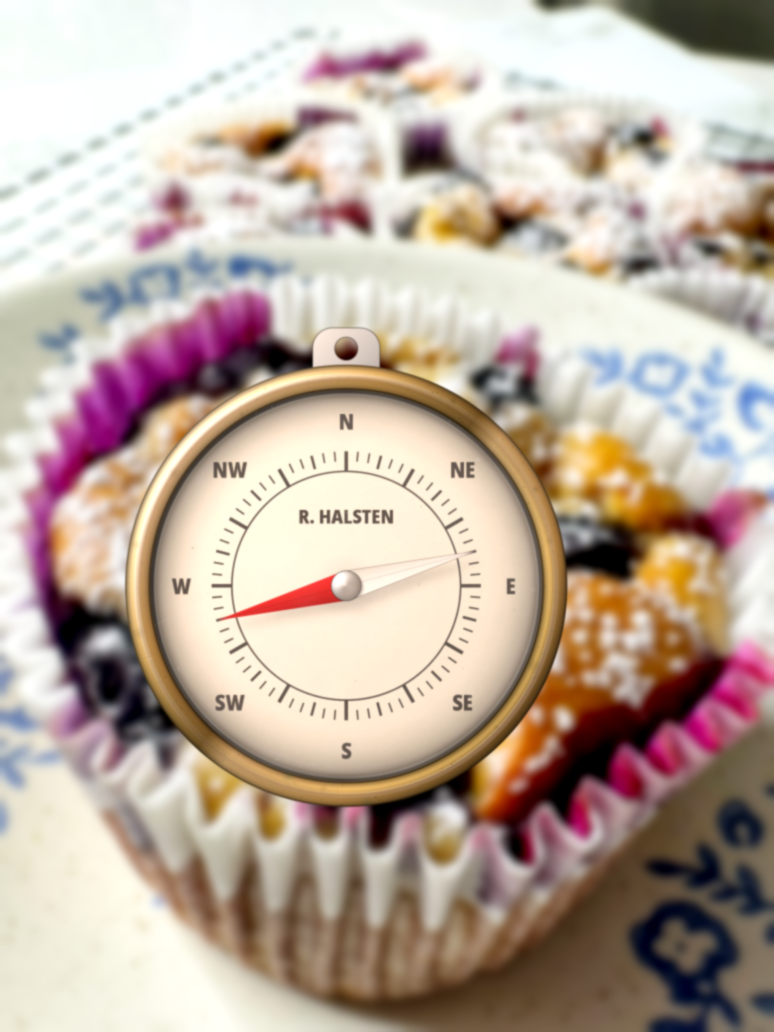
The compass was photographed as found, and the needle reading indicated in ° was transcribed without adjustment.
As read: 255 °
